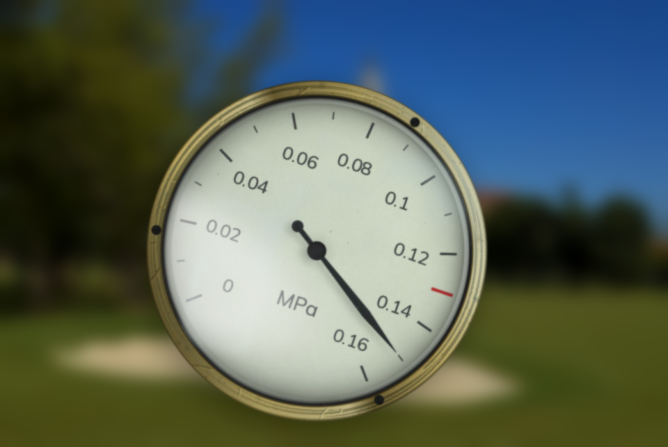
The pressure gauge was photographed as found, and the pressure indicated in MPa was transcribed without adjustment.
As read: 0.15 MPa
